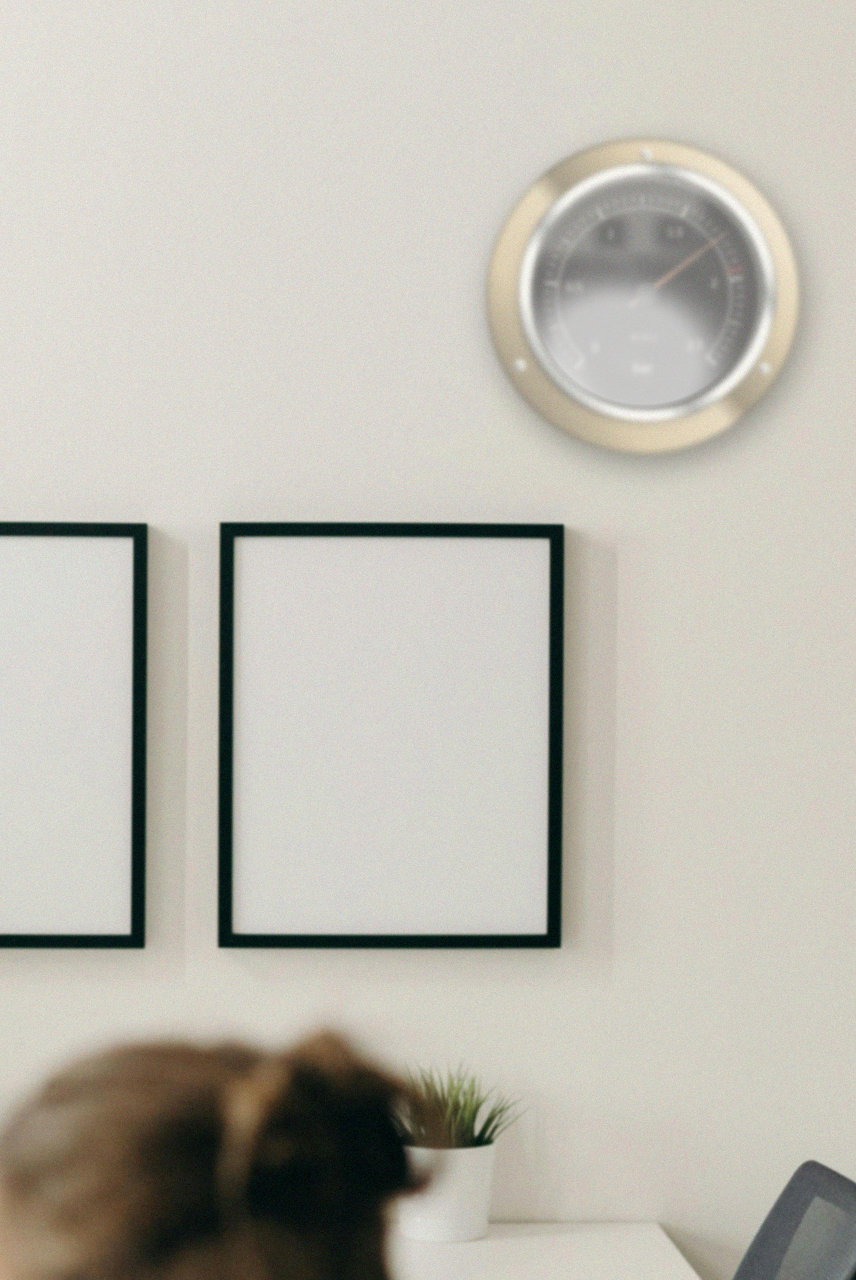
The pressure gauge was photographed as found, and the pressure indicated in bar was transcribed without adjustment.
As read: 1.75 bar
